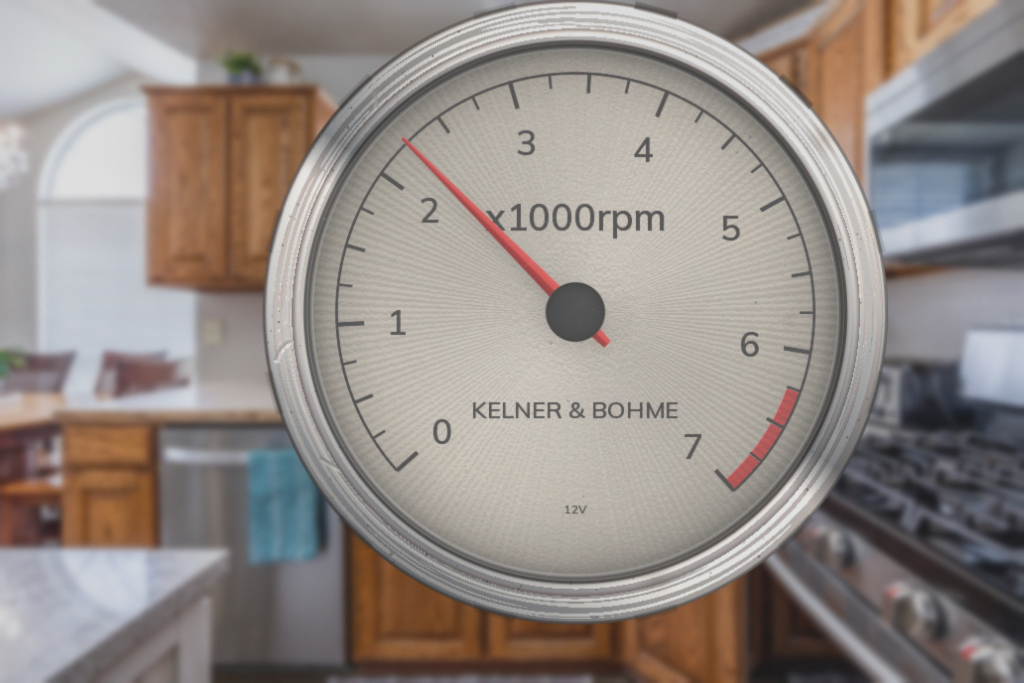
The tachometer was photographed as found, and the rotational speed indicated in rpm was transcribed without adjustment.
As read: 2250 rpm
